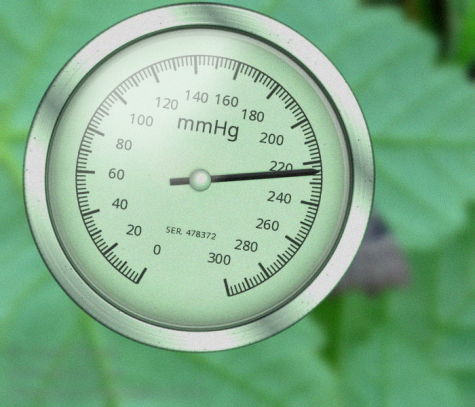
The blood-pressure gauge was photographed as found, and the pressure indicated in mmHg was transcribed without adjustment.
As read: 224 mmHg
